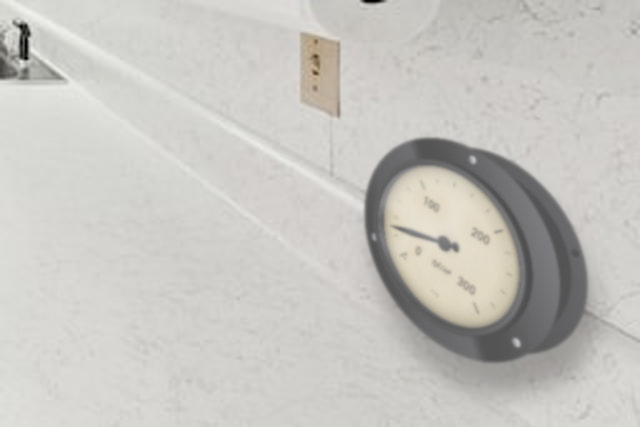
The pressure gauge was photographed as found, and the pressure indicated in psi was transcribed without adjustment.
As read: 30 psi
